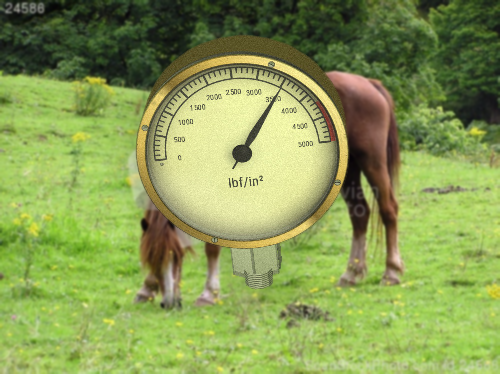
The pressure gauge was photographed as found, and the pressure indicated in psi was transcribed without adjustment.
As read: 3500 psi
